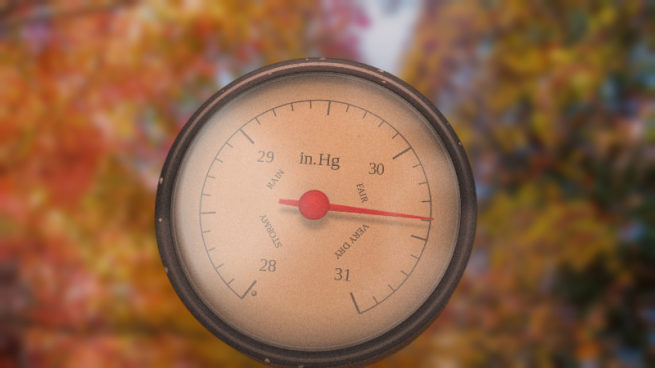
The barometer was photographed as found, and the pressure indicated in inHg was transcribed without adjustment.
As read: 30.4 inHg
